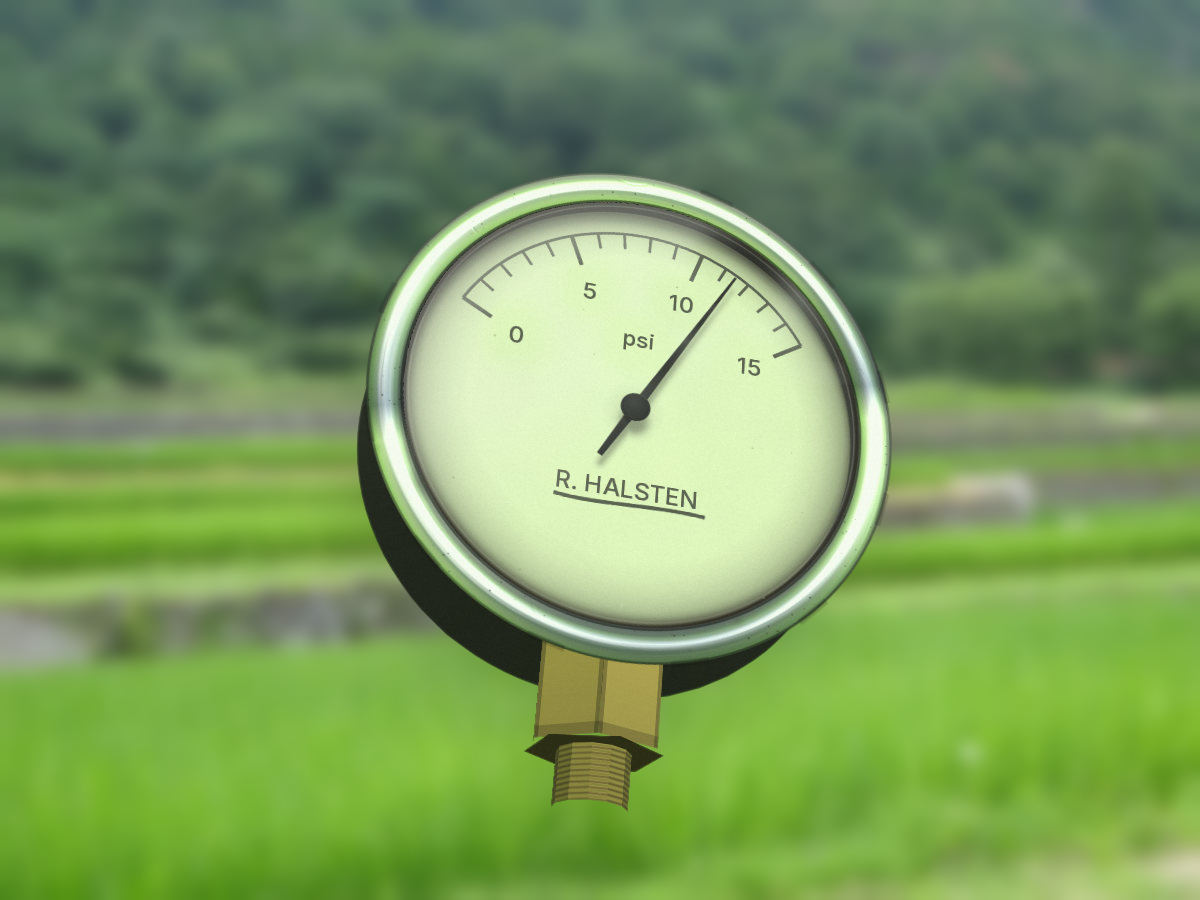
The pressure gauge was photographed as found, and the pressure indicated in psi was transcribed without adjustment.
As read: 11.5 psi
